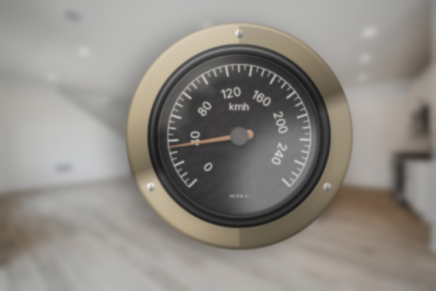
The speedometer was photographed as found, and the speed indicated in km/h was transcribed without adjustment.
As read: 35 km/h
